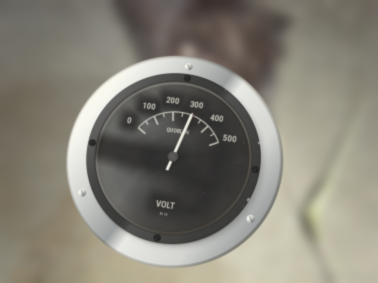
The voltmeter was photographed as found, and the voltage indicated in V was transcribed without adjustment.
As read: 300 V
